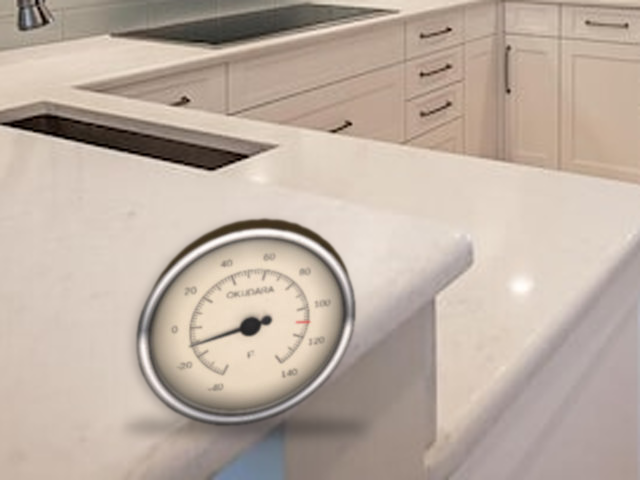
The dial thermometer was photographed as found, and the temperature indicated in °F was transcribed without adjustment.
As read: -10 °F
